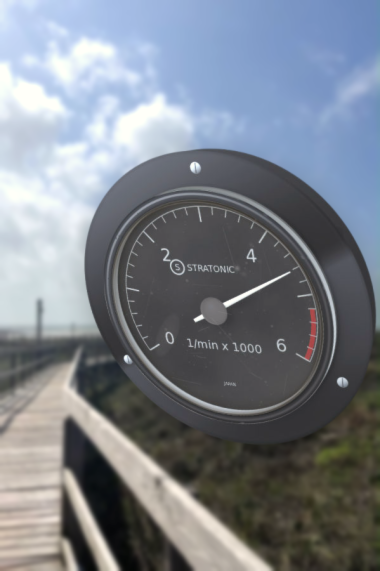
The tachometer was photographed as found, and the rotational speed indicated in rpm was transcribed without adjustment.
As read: 4600 rpm
